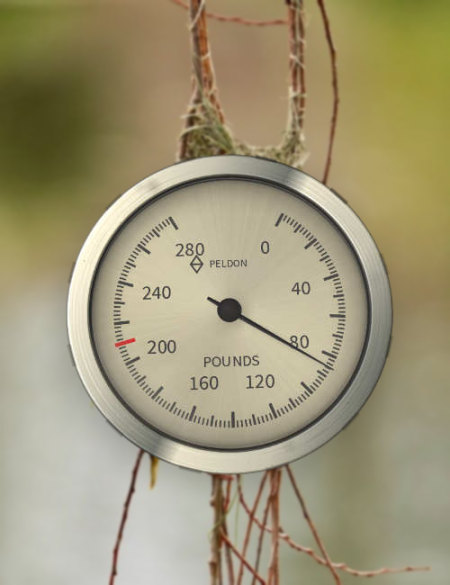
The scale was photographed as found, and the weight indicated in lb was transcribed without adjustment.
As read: 86 lb
